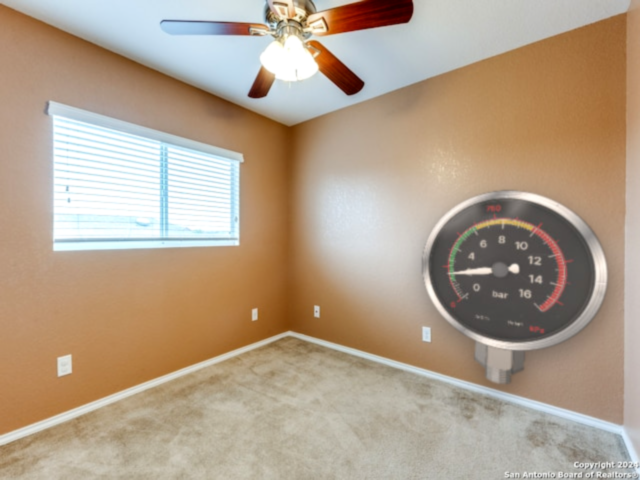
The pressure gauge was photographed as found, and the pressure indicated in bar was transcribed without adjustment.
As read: 2 bar
